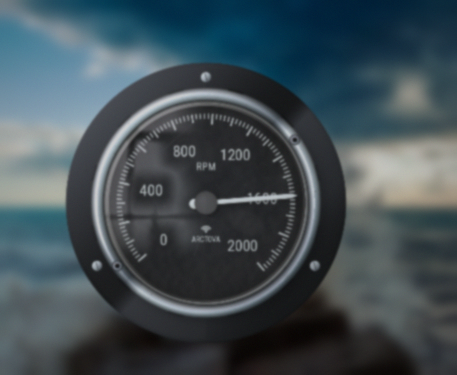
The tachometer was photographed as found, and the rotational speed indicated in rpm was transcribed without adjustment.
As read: 1600 rpm
